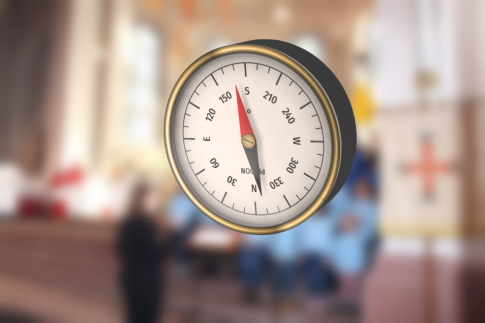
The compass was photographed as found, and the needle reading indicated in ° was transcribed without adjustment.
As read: 170 °
